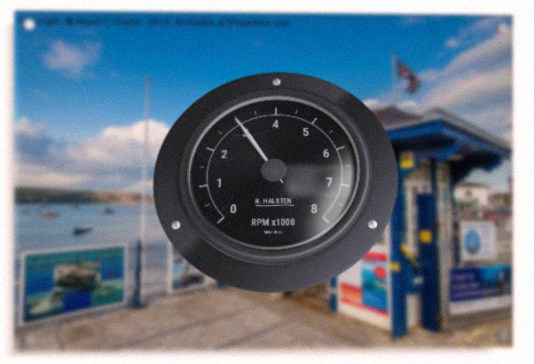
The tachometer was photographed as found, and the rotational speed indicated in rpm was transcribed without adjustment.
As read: 3000 rpm
